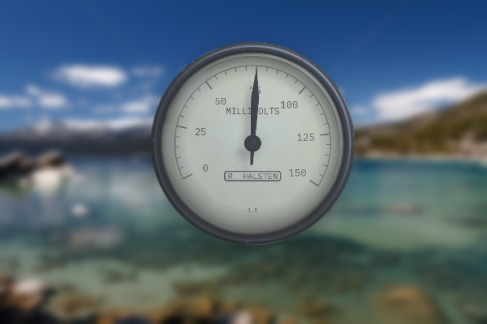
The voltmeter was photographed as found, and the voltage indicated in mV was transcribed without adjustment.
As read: 75 mV
